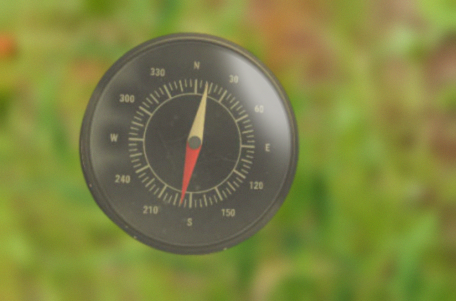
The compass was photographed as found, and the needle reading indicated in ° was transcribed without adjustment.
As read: 190 °
